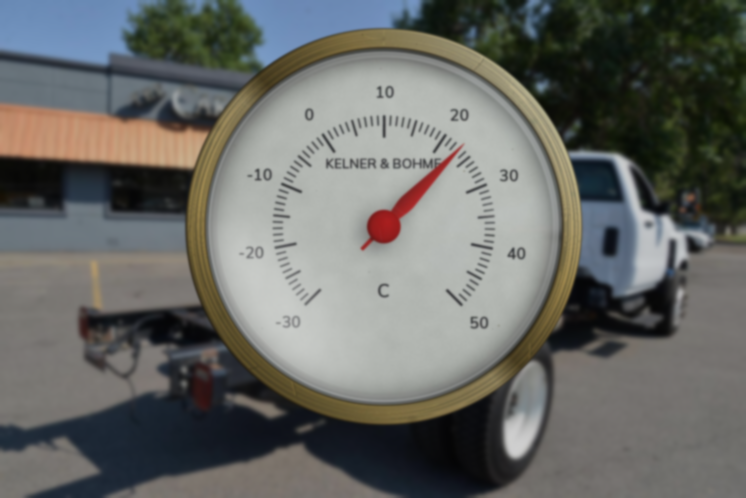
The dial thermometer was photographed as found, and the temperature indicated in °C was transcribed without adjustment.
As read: 23 °C
